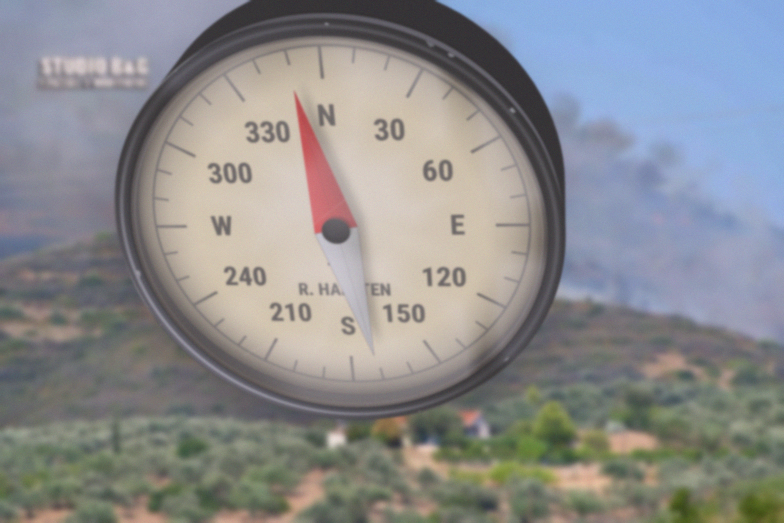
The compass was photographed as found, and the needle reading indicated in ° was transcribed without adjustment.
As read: 350 °
